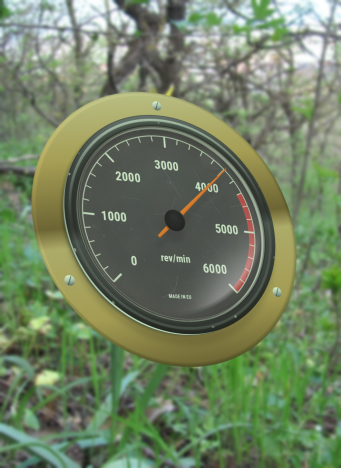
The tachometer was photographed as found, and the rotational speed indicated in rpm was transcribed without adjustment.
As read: 4000 rpm
